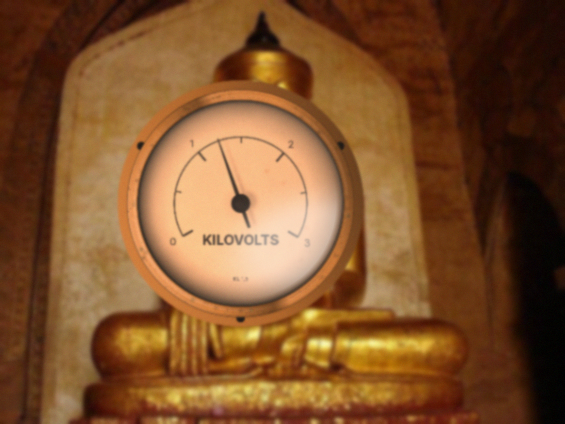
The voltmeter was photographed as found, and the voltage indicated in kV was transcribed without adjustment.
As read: 1.25 kV
